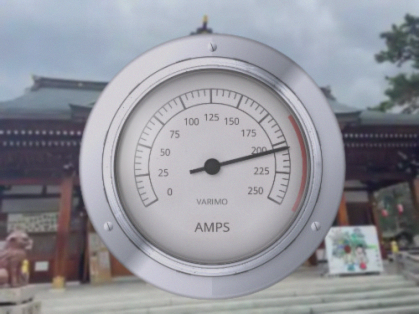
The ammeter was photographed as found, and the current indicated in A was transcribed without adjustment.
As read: 205 A
